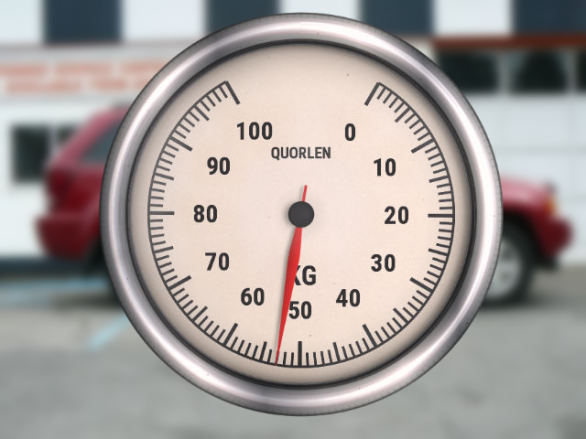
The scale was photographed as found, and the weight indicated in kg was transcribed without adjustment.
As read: 53 kg
